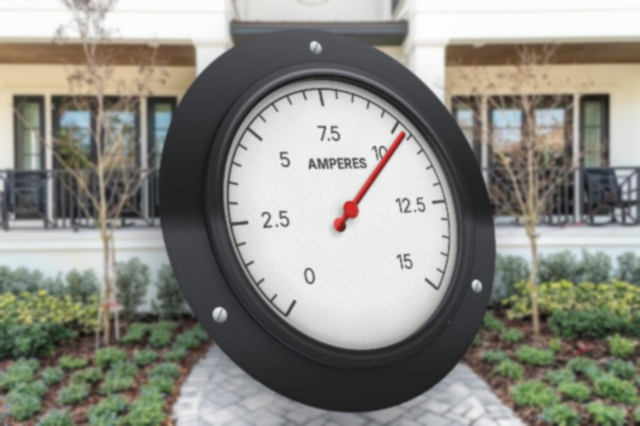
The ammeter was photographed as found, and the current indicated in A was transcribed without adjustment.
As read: 10.25 A
